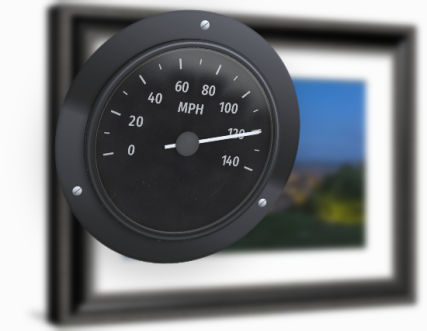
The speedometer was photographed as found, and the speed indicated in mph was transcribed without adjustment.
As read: 120 mph
